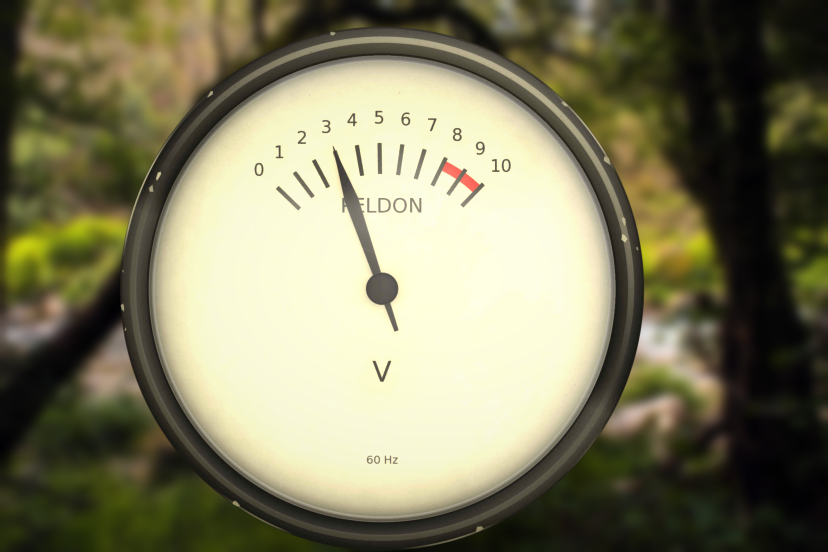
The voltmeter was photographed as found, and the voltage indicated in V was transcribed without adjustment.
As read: 3 V
